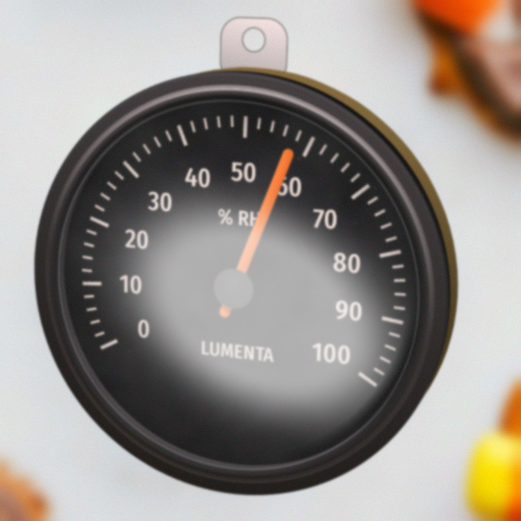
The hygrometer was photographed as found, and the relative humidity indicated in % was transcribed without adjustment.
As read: 58 %
